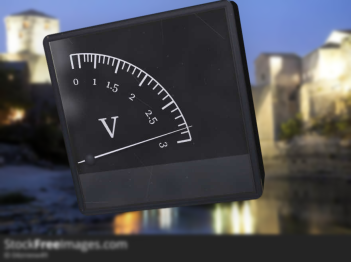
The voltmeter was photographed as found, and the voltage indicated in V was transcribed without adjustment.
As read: 2.85 V
